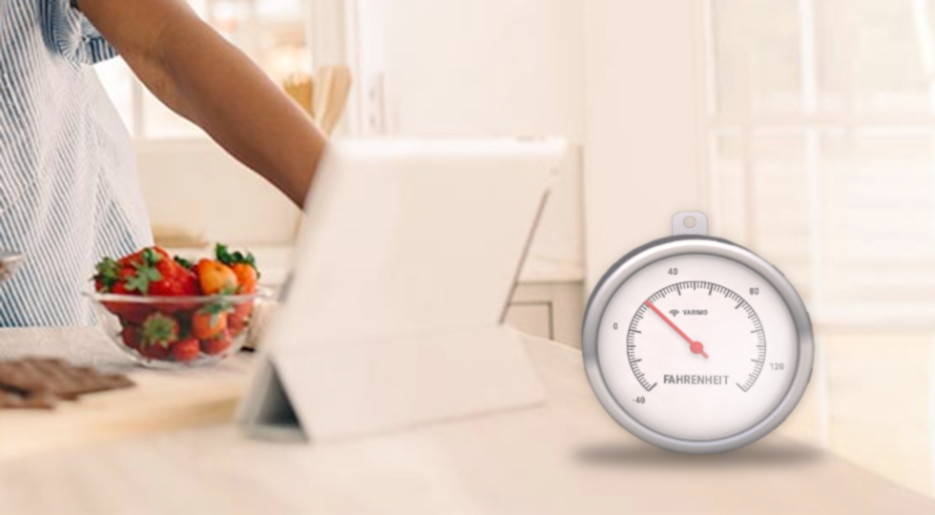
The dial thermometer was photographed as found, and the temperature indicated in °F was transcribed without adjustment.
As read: 20 °F
